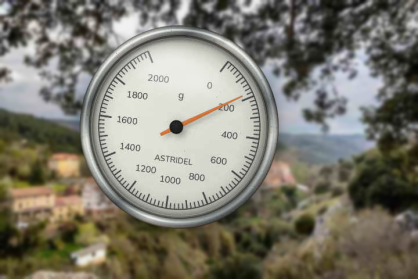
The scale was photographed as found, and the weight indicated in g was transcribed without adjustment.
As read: 180 g
